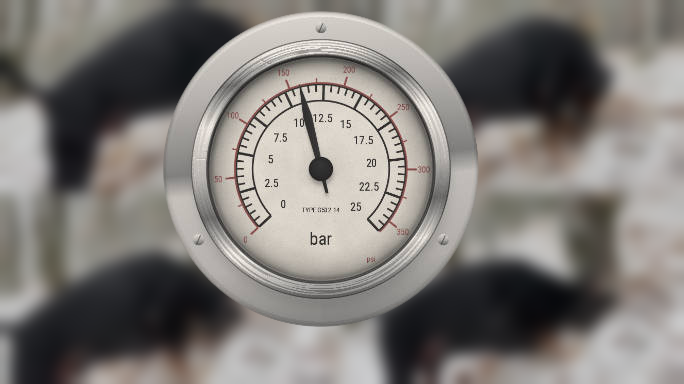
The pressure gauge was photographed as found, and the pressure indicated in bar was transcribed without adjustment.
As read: 11 bar
